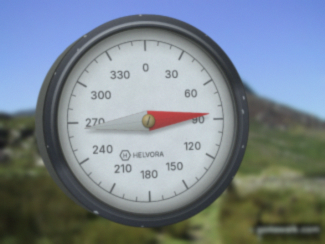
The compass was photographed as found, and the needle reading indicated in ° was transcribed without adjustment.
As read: 85 °
